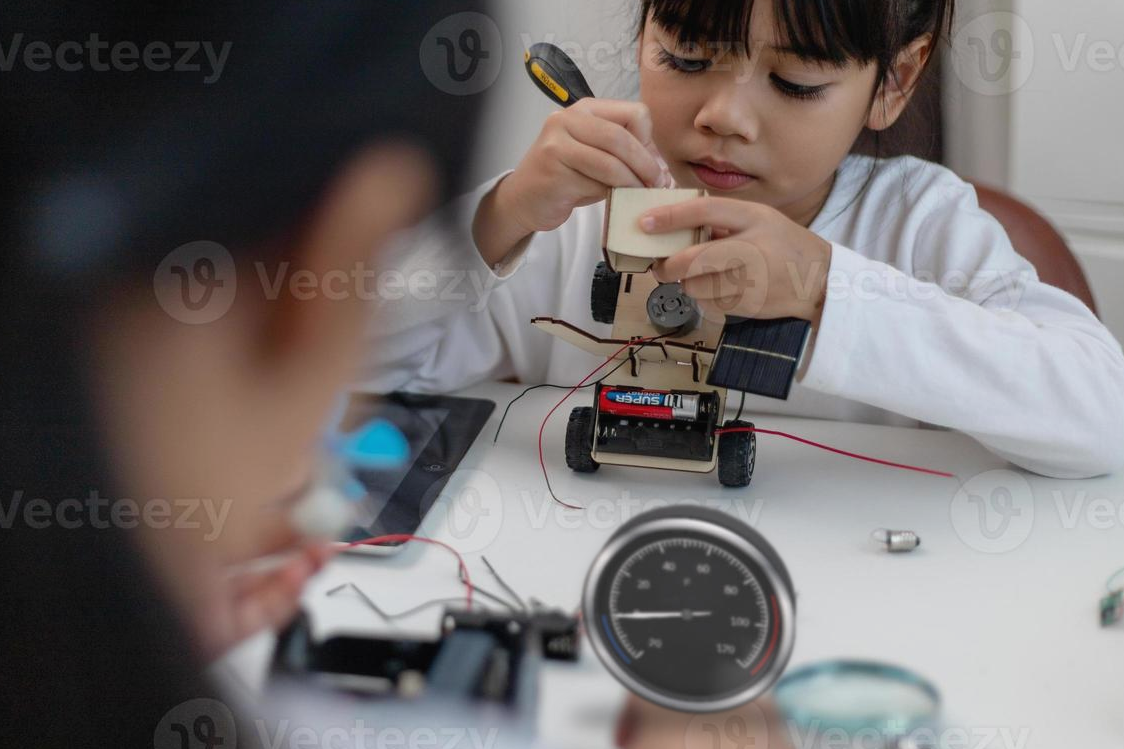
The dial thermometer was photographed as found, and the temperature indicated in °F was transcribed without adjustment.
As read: 0 °F
